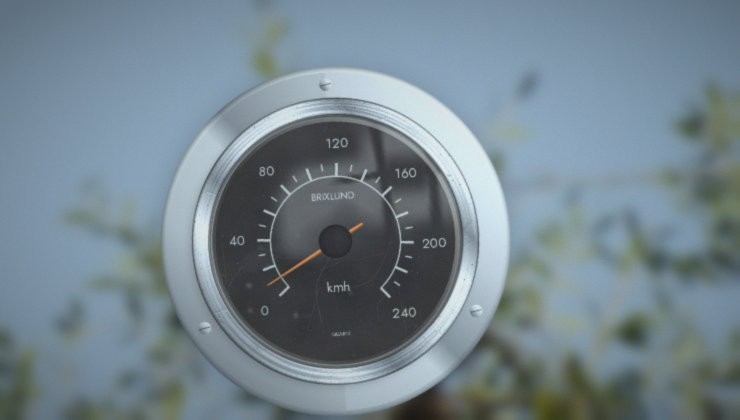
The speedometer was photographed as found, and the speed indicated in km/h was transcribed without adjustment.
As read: 10 km/h
